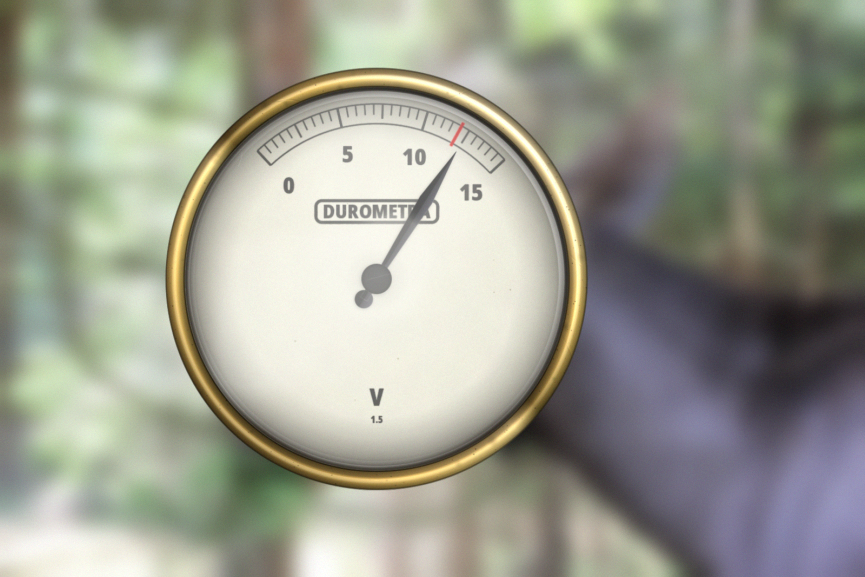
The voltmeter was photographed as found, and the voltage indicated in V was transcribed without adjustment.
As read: 12.5 V
